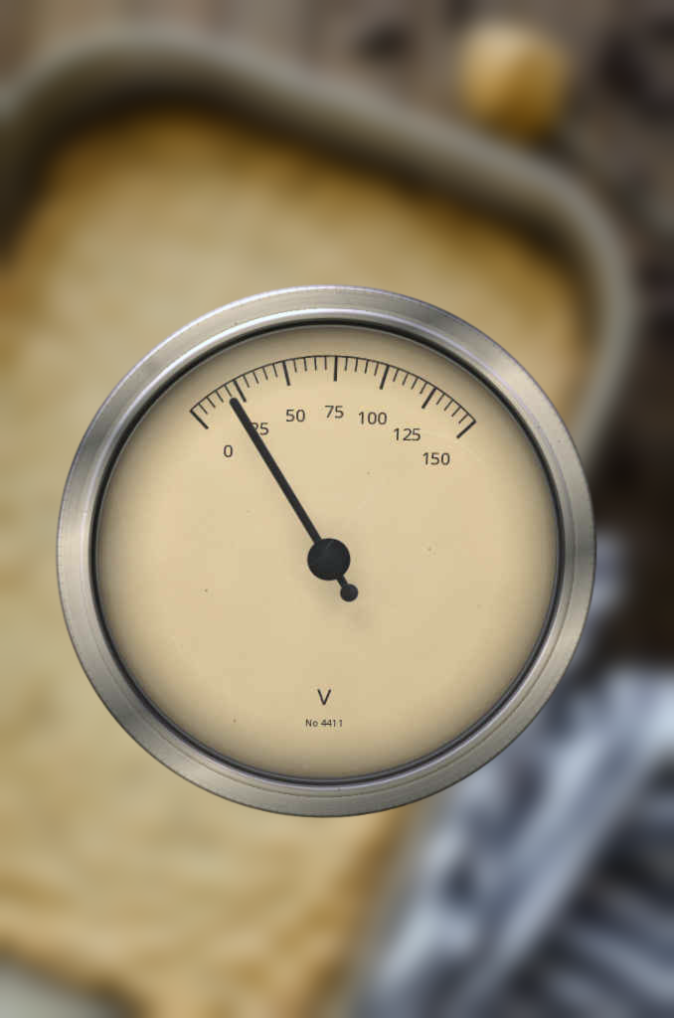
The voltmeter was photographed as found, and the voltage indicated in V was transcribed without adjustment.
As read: 20 V
